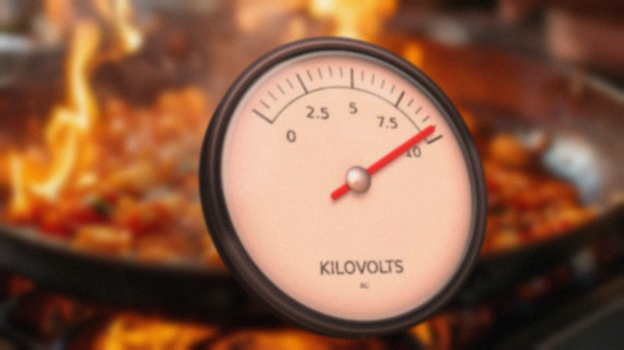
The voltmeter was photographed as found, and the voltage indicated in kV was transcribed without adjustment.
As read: 9.5 kV
